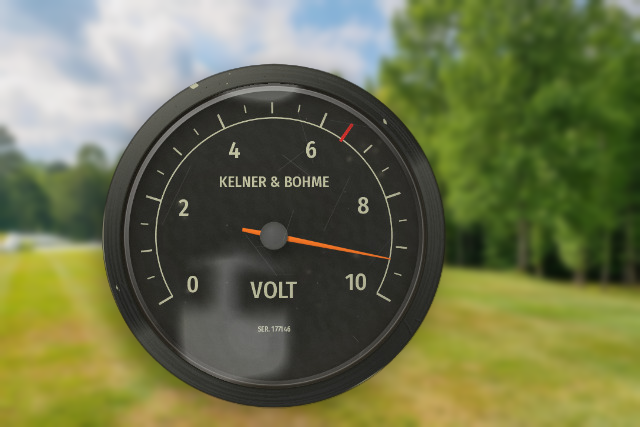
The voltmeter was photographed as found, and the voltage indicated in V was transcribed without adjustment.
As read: 9.25 V
